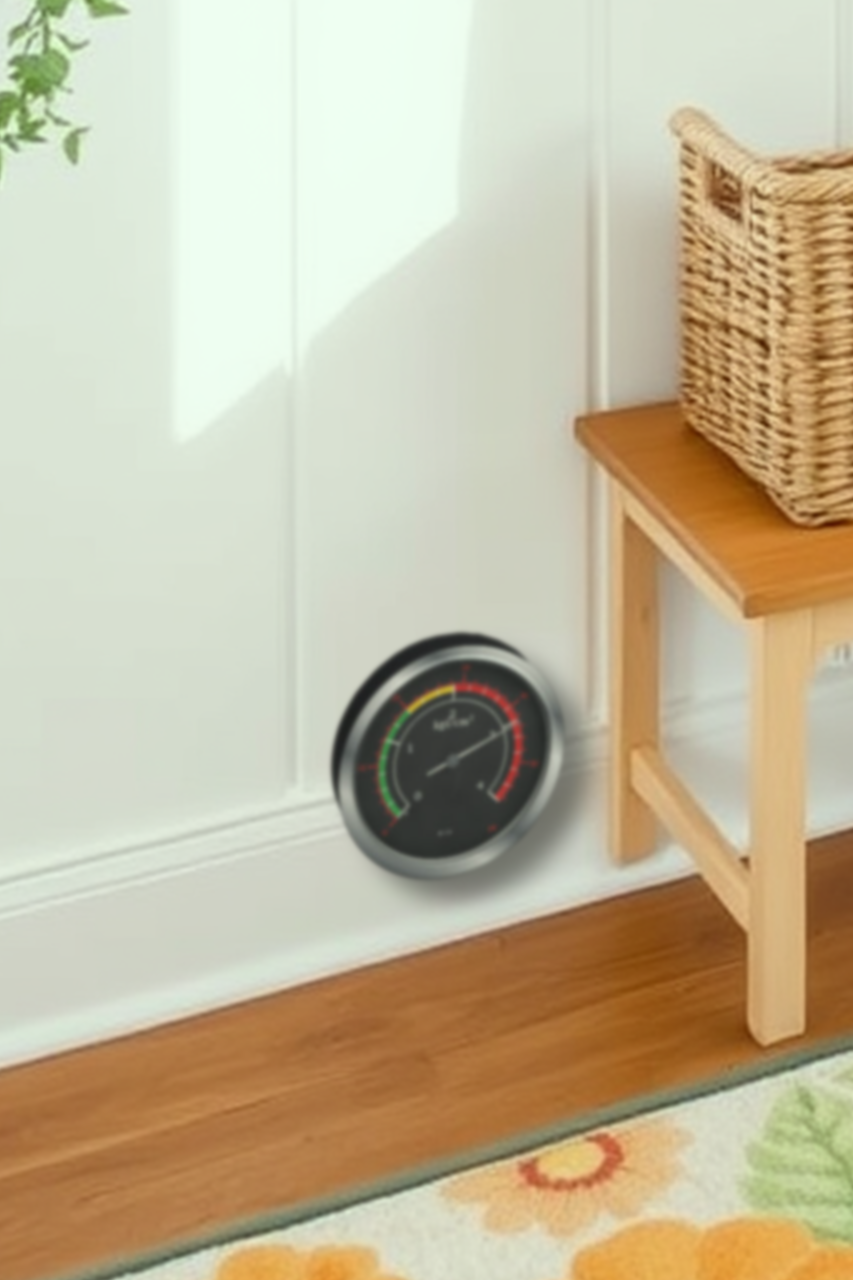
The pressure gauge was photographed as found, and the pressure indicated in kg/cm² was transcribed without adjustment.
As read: 3 kg/cm²
